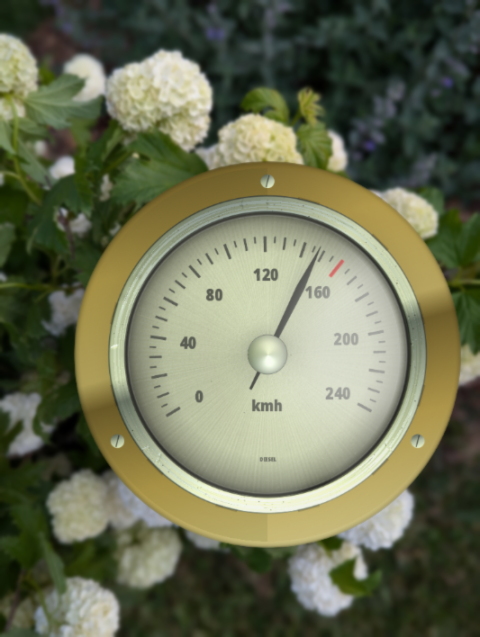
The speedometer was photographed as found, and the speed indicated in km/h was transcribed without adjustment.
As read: 147.5 km/h
